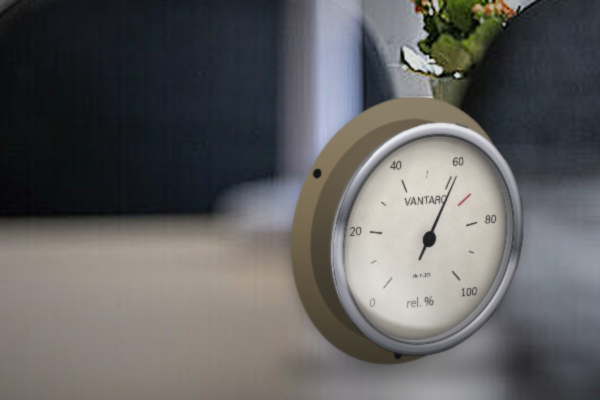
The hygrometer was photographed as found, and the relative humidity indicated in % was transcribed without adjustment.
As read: 60 %
